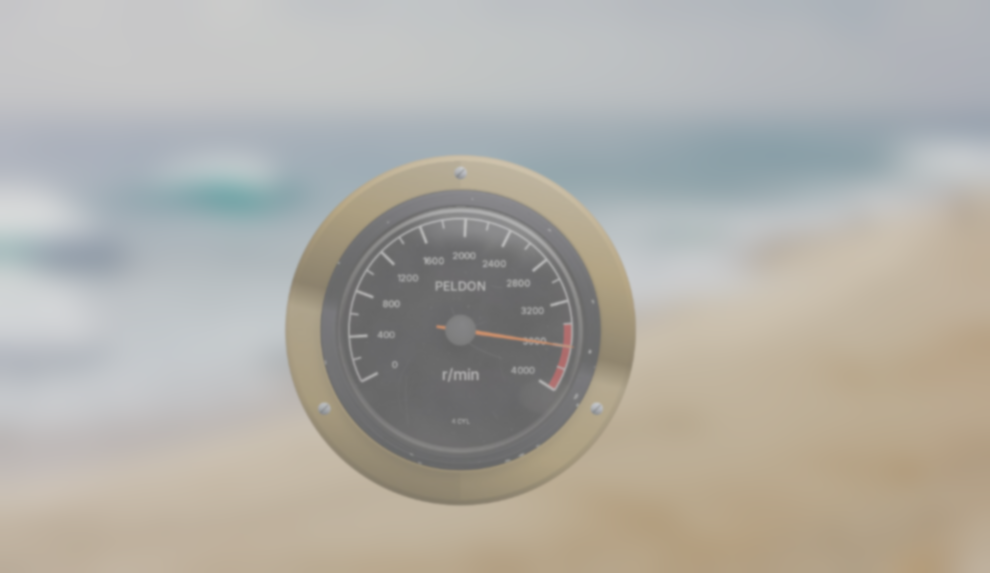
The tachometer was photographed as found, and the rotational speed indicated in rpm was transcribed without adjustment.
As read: 3600 rpm
